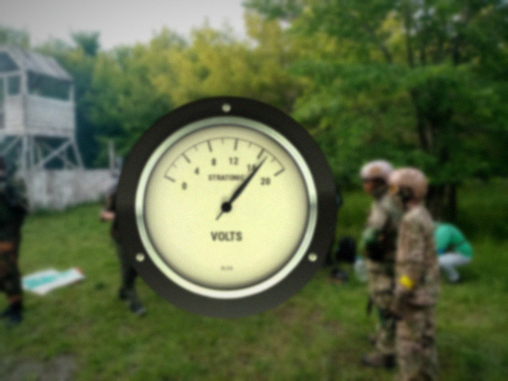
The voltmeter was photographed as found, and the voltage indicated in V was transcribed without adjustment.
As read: 17 V
